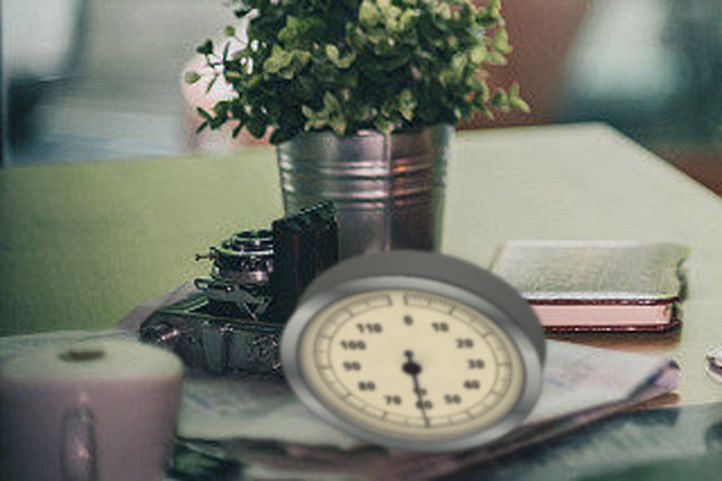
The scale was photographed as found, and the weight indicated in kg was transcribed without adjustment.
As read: 60 kg
